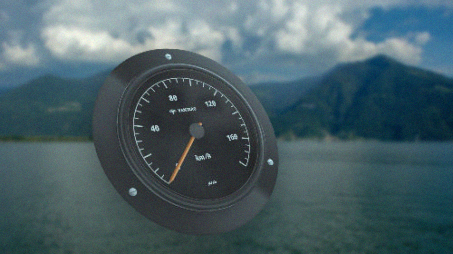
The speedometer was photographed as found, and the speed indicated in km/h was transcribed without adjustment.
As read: 0 km/h
